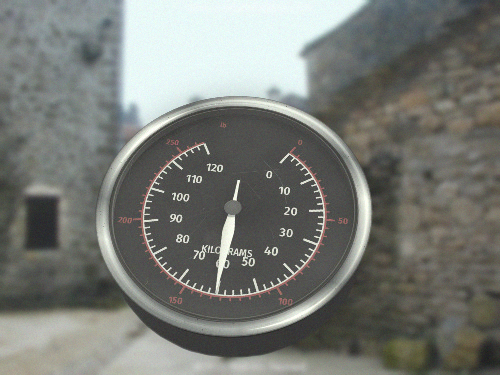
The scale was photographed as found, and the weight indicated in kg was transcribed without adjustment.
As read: 60 kg
